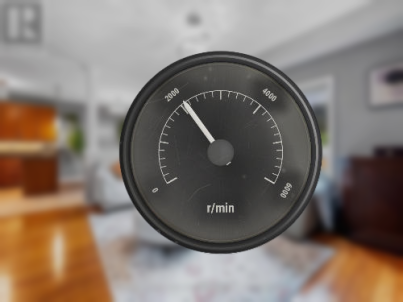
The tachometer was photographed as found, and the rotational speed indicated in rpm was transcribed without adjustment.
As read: 2100 rpm
